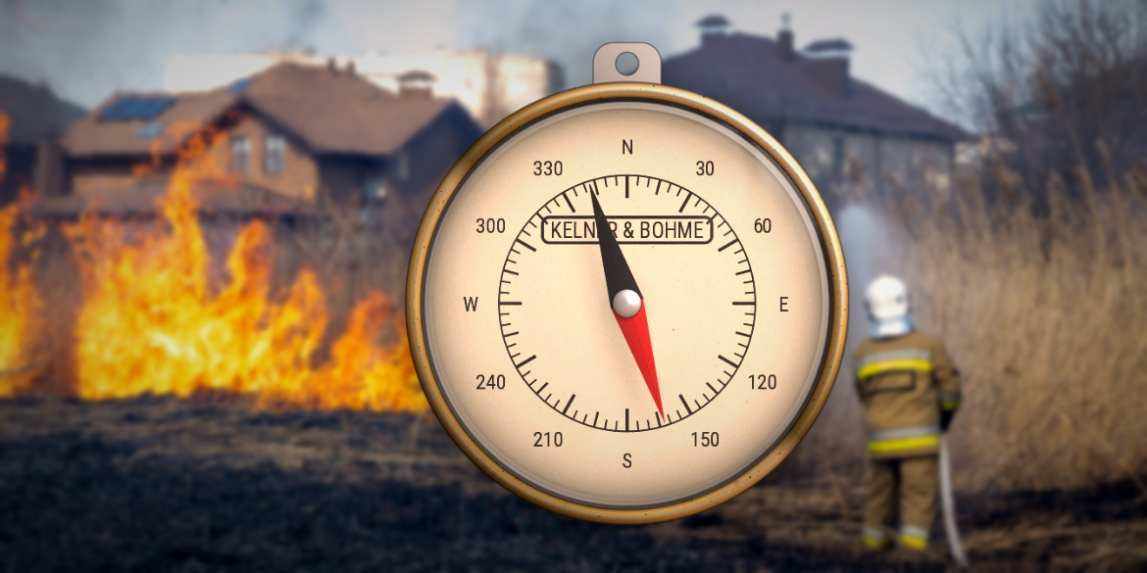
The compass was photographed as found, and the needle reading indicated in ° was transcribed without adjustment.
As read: 162.5 °
